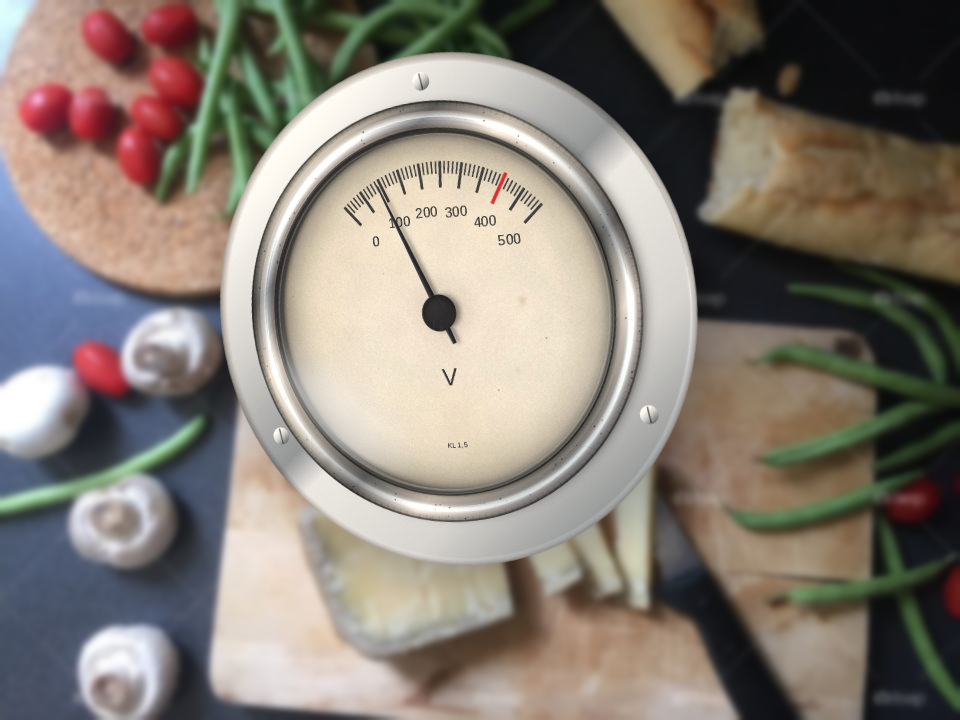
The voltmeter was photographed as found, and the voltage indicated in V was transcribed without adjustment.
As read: 100 V
